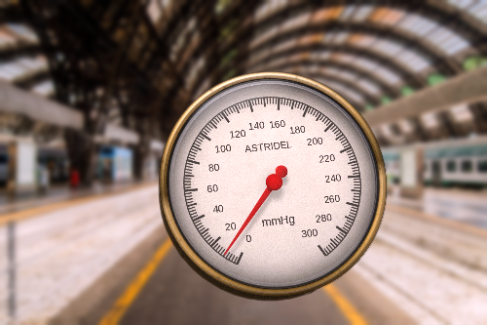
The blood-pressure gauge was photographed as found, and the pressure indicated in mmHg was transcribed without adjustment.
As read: 10 mmHg
